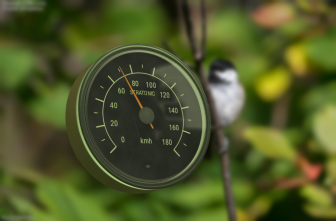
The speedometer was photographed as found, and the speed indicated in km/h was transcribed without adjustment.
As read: 70 km/h
